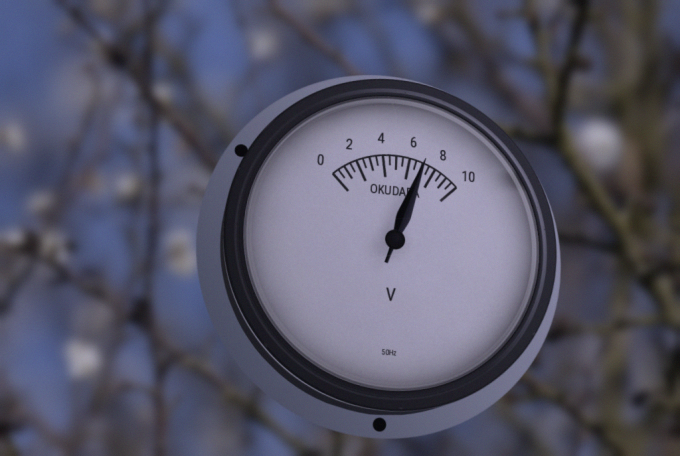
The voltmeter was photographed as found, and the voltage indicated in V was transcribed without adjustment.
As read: 7 V
